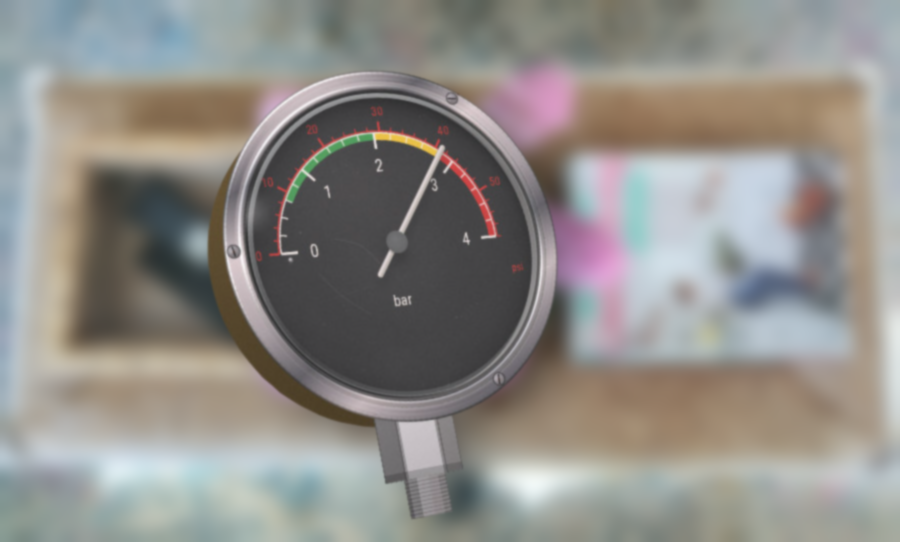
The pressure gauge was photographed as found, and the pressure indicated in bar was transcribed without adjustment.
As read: 2.8 bar
